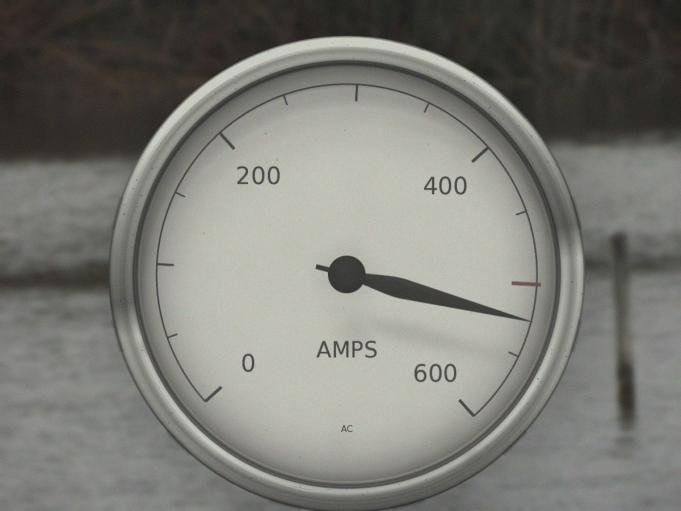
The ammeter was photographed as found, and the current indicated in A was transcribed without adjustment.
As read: 525 A
